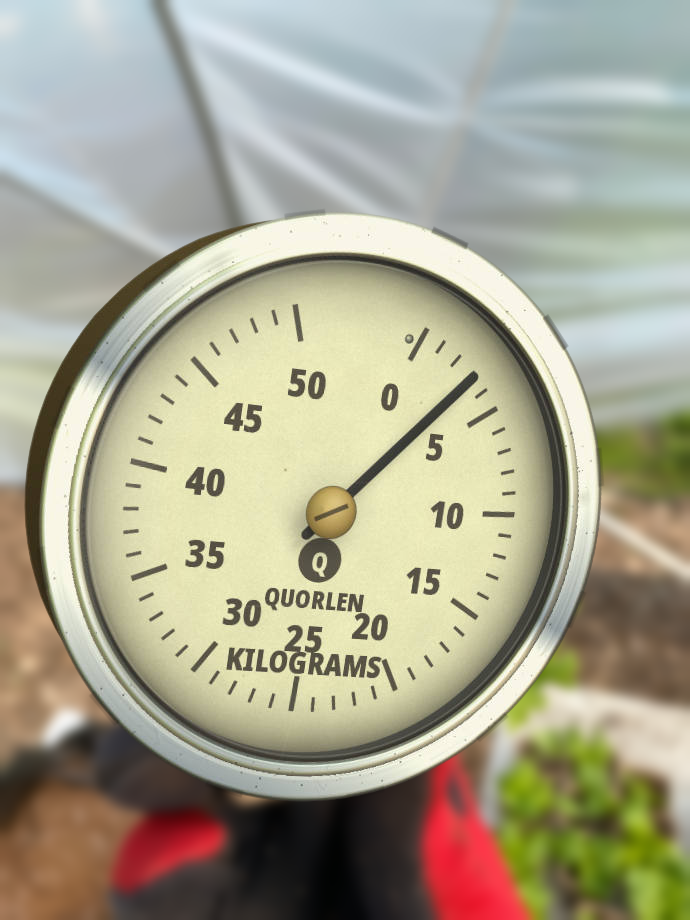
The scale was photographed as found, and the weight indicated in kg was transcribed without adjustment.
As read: 3 kg
